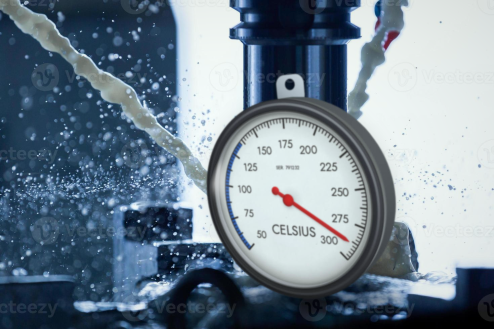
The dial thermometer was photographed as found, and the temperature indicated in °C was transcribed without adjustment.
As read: 287.5 °C
